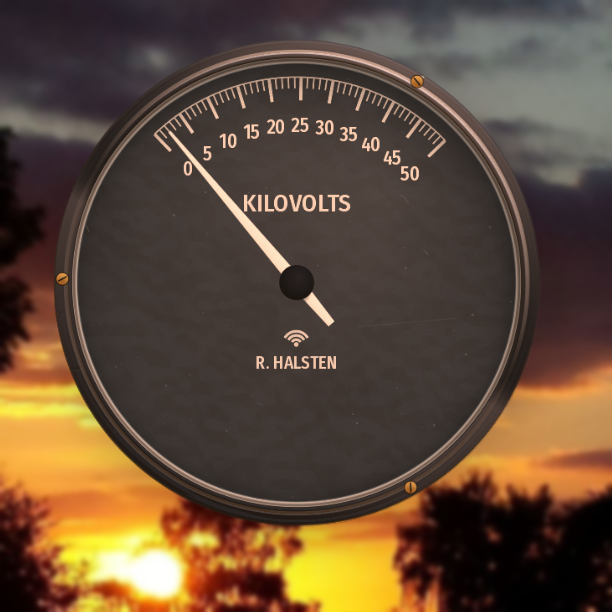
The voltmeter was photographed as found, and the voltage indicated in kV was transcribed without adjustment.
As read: 2 kV
